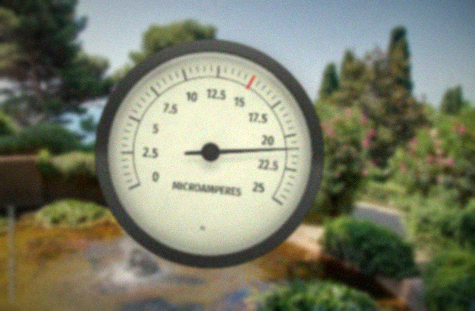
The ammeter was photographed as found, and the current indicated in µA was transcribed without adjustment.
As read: 21 µA
